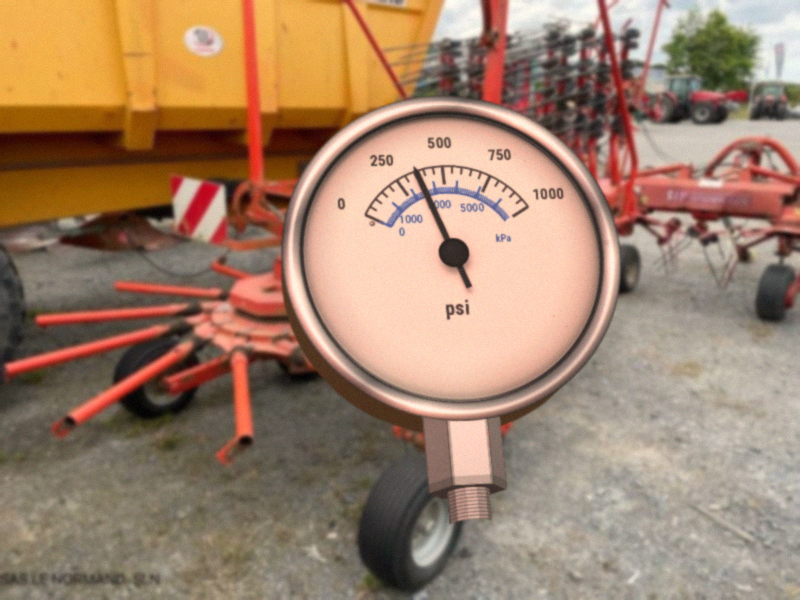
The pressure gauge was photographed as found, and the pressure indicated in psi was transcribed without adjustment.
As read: 350 psi
